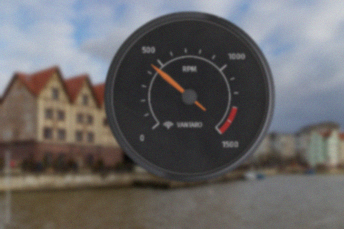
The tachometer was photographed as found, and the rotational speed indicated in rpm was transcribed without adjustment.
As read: 450 rpm
